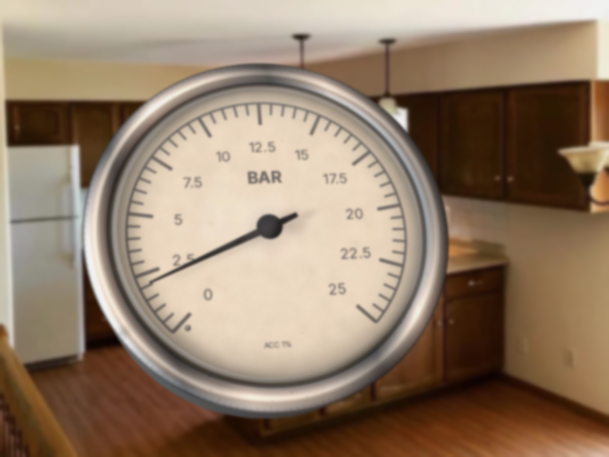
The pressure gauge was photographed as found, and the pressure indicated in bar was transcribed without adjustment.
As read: 2 bar
